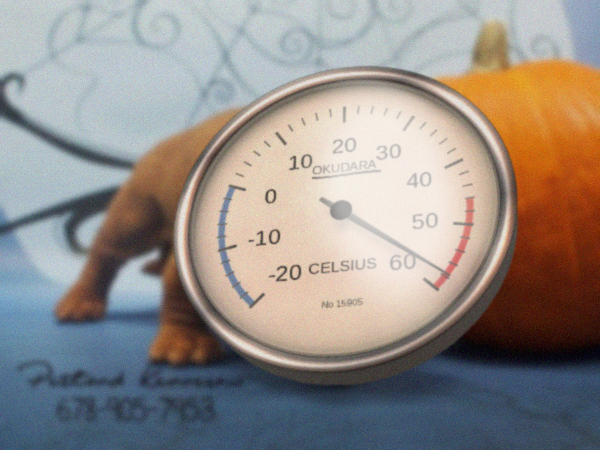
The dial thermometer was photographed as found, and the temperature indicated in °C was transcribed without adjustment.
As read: 58 °C
